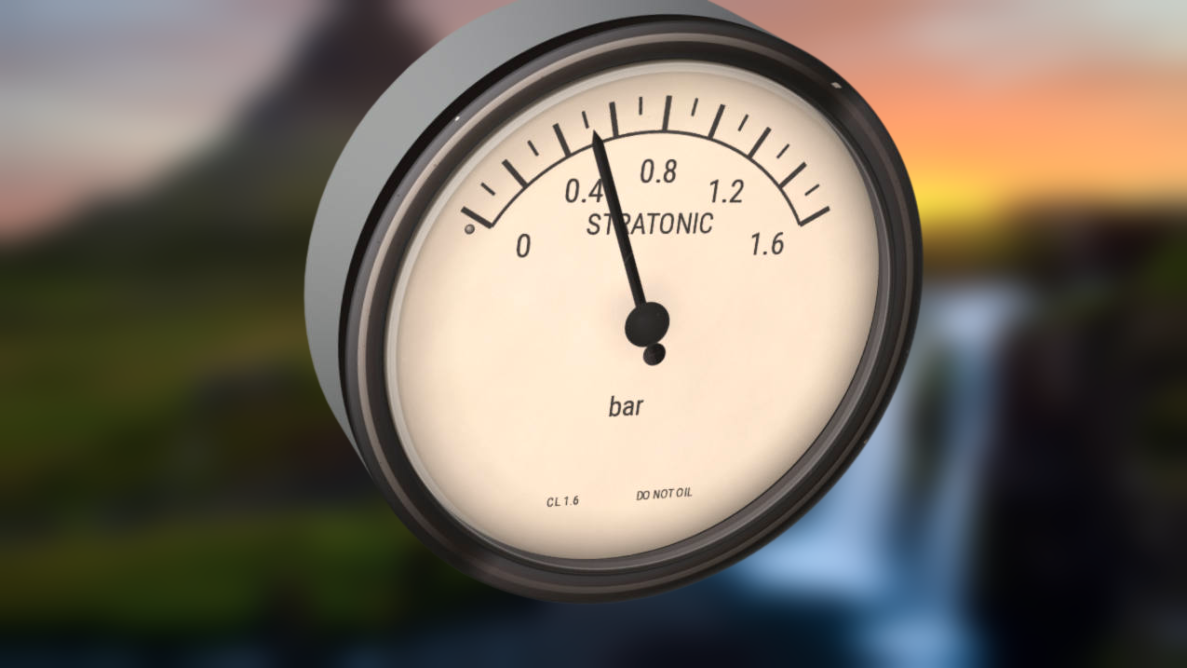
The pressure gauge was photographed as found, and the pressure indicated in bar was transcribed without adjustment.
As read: 0.5 bar
